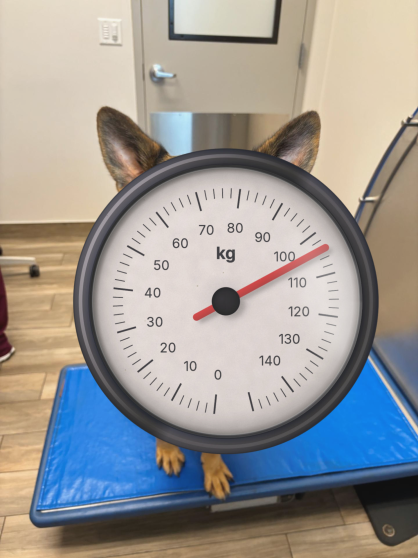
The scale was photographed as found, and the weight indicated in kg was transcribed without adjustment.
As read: 104 kg
